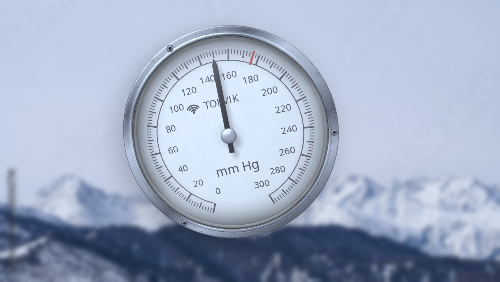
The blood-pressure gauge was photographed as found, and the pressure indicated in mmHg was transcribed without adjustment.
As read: 150 mmHg
